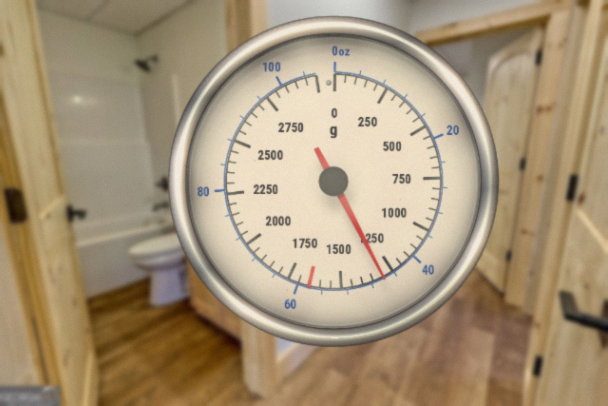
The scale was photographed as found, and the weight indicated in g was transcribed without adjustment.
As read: 1300 g
